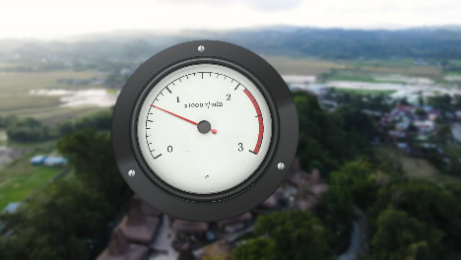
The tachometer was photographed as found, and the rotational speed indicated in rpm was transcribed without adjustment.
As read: 700 rpm
